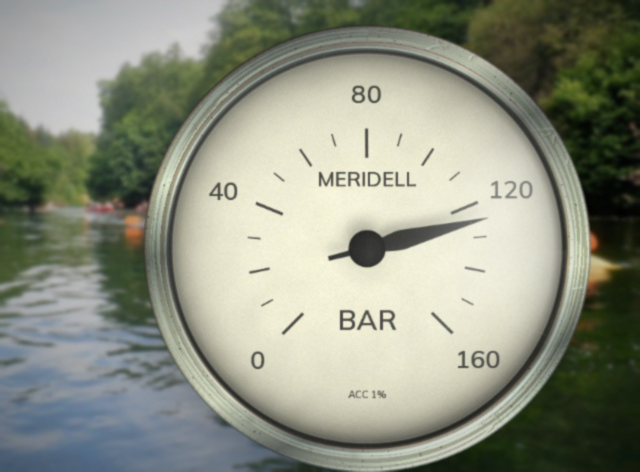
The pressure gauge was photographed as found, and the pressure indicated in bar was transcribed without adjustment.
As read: 125 bar
